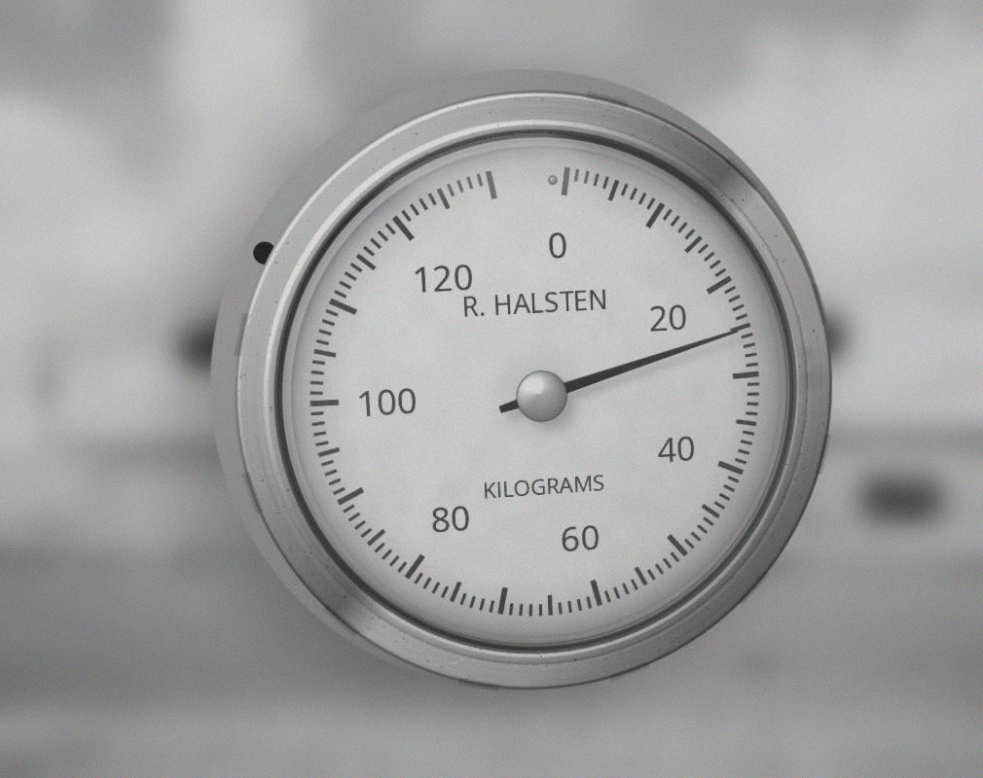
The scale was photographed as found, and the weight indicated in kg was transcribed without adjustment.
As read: 25 kg
